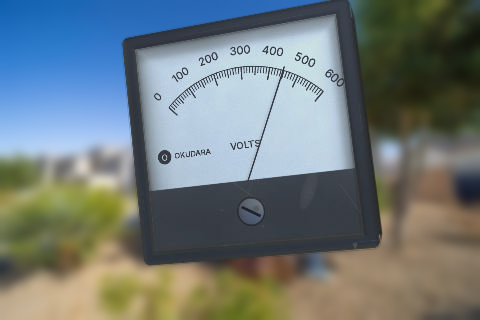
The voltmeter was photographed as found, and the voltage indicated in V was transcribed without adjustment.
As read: 450 V
